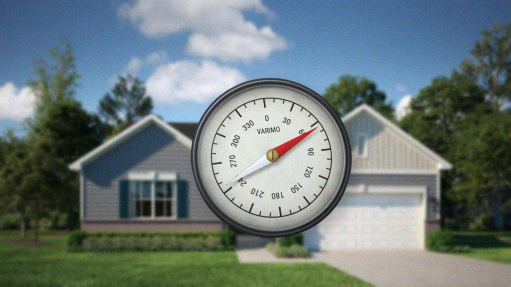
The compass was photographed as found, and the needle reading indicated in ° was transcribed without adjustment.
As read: 65 °
